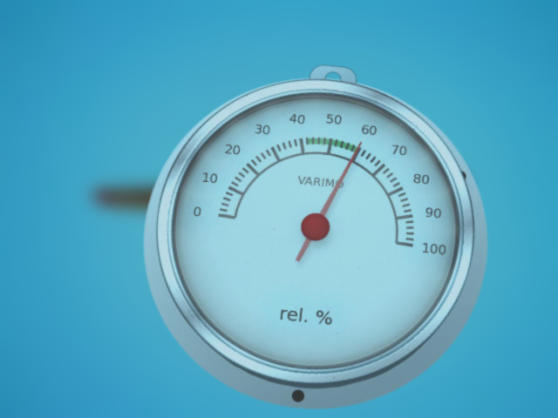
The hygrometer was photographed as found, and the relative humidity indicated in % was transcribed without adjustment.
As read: 60 %
